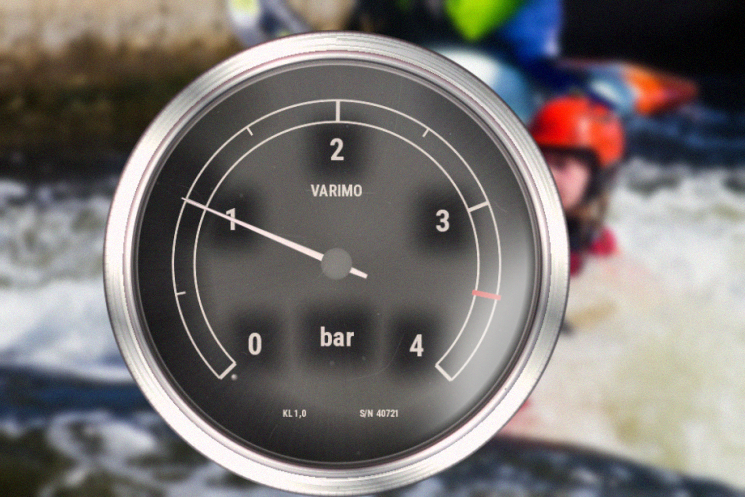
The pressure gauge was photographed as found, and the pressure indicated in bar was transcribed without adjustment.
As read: 1 bar
